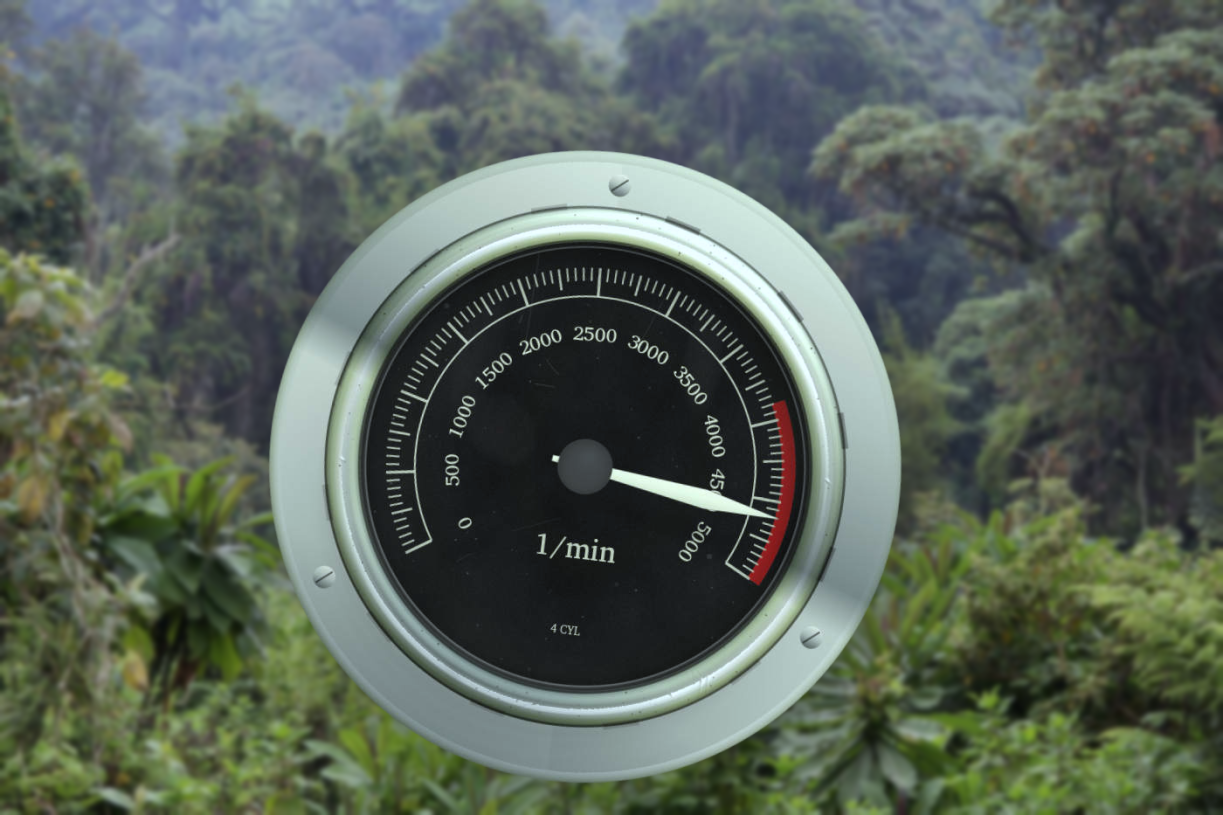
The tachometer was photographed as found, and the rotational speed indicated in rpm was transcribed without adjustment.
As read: 4600 rpm
